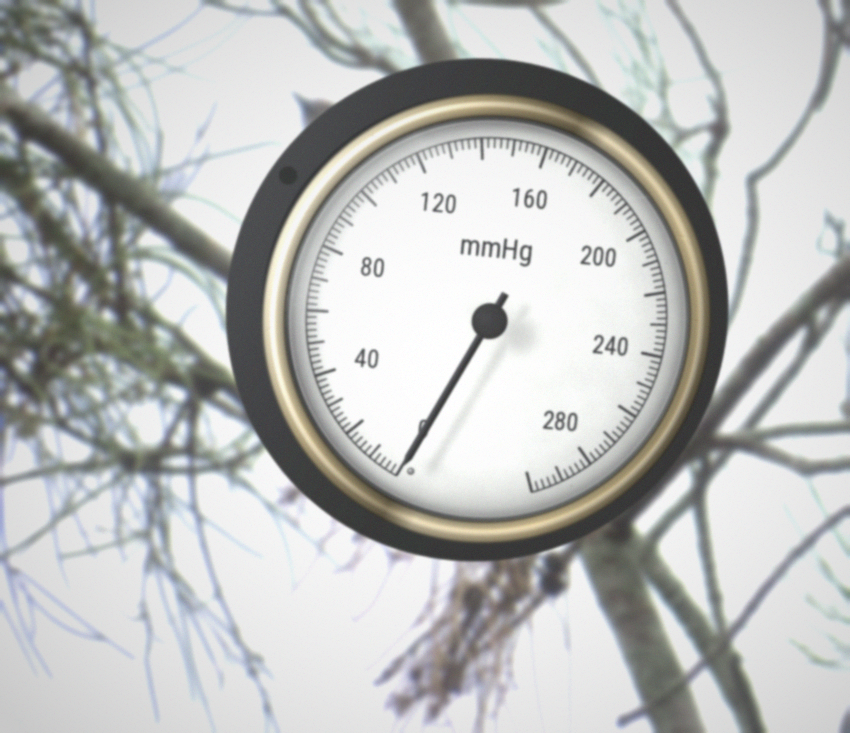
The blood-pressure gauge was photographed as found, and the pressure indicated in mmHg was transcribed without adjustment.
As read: 0 mmHg
